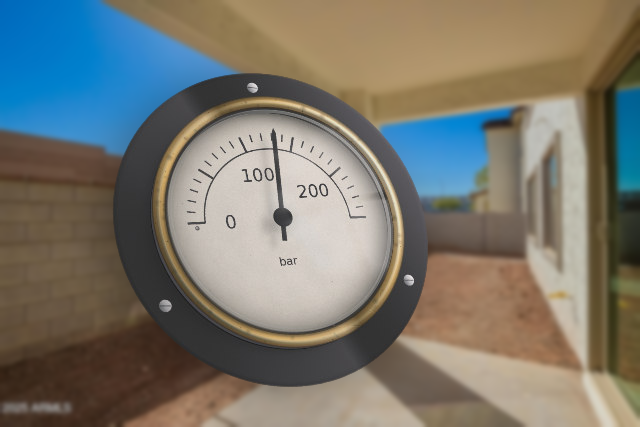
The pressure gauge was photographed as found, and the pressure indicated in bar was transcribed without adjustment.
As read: 130 bar
